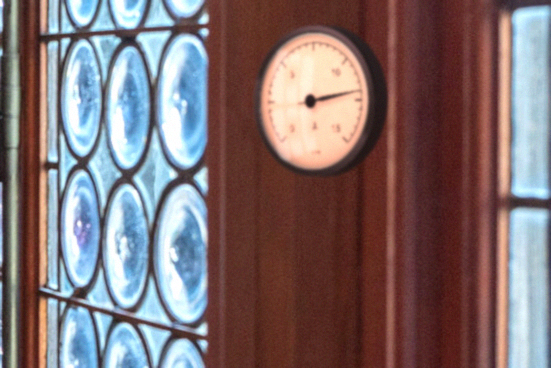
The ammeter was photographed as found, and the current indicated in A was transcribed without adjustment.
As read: 12 A
